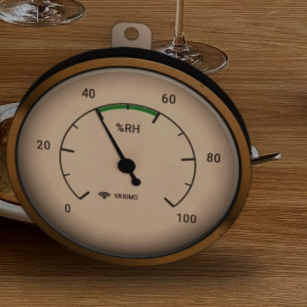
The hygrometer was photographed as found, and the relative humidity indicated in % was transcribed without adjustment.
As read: 40 %
